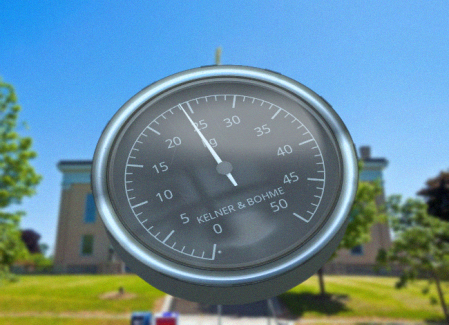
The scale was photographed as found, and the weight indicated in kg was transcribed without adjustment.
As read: 24 kg
